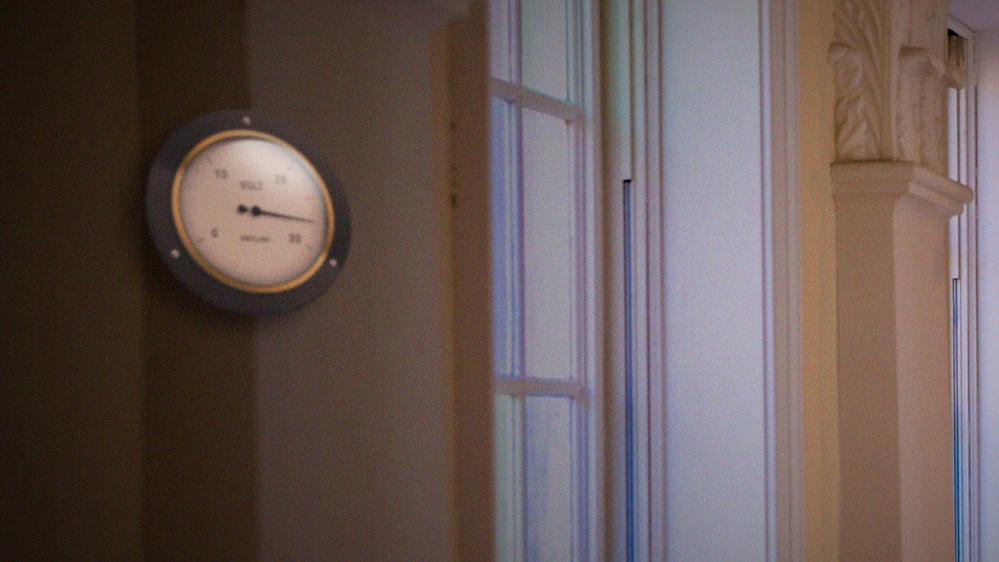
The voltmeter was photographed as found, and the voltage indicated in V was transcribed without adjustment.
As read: 27 V
